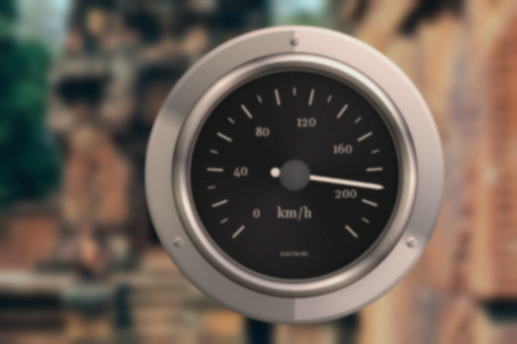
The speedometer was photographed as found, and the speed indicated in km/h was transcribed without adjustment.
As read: 190 km/h
